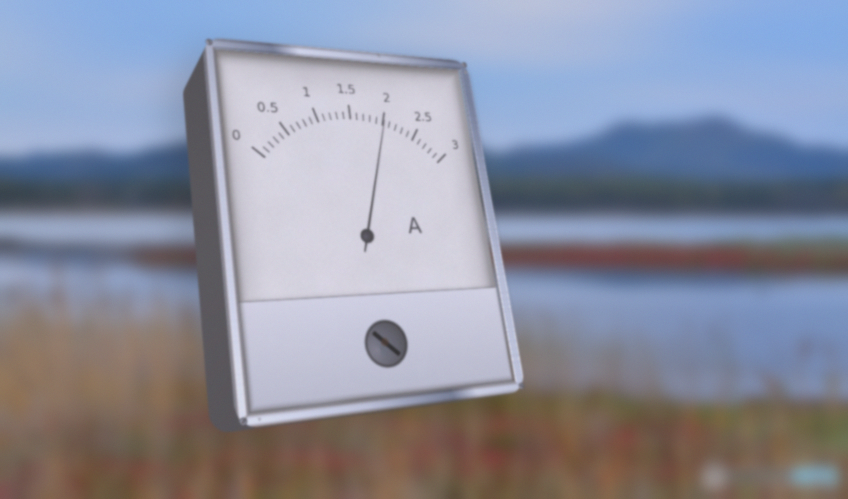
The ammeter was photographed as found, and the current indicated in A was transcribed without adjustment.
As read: 2 A
